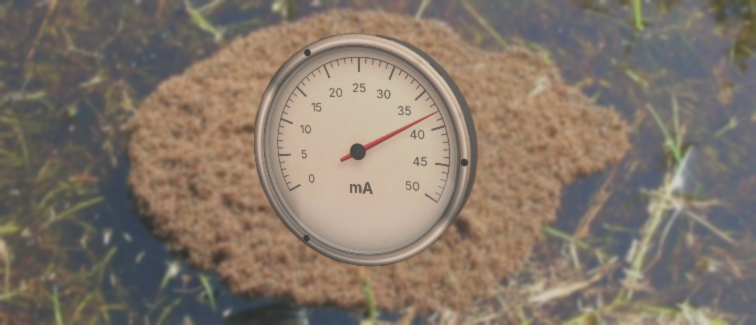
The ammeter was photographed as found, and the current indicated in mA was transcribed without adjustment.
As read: 38 mA
